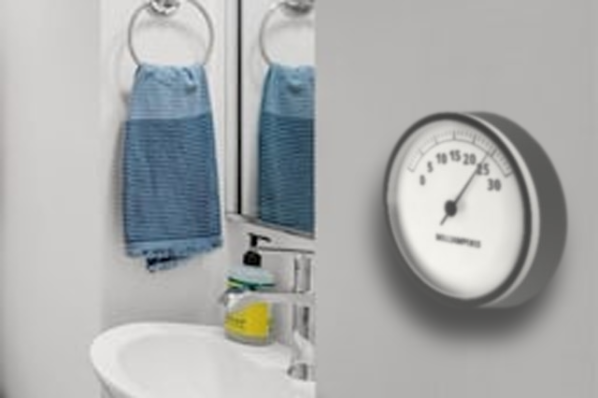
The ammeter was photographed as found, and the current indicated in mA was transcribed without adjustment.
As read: 25 mA
